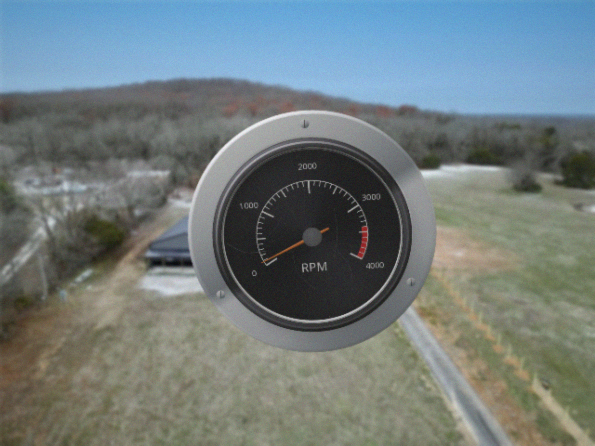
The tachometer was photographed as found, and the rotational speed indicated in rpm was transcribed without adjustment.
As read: 100 rpm
